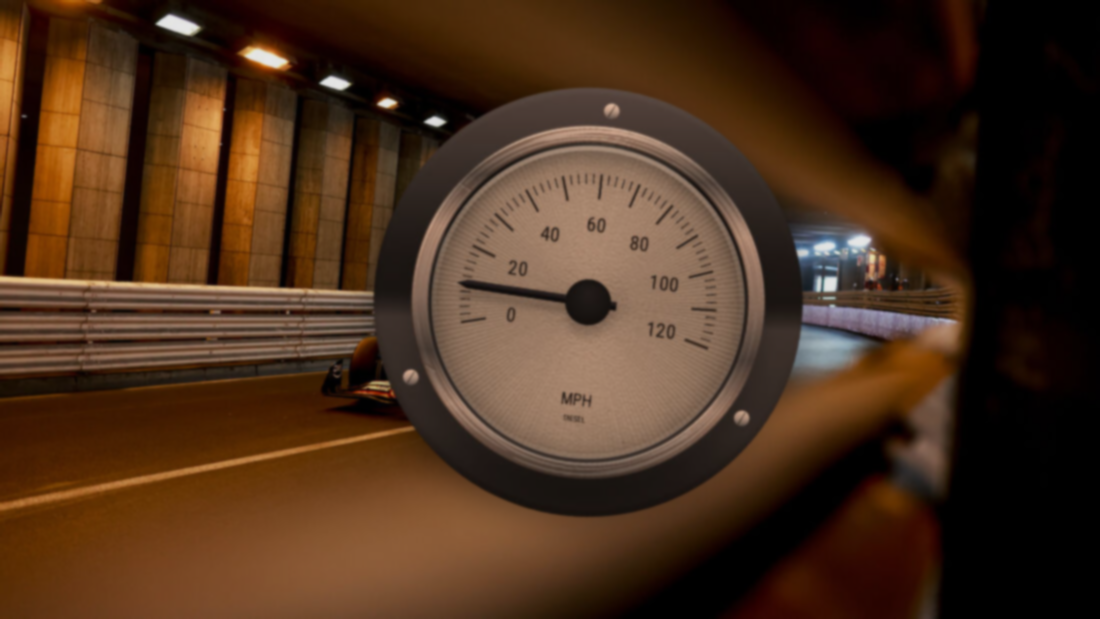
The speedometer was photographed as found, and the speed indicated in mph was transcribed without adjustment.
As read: 10 mph
